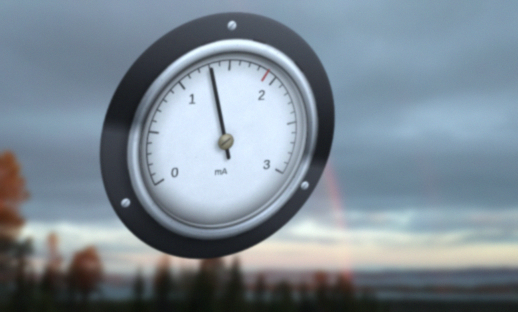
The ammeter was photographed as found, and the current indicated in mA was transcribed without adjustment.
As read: 1.3 mA
